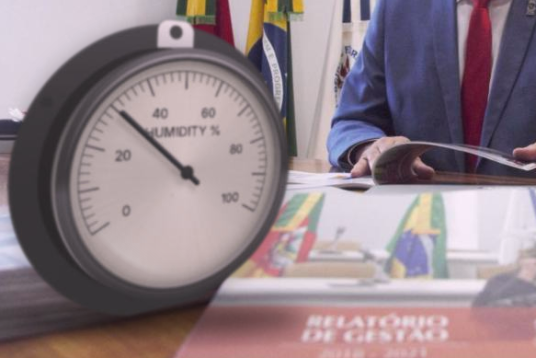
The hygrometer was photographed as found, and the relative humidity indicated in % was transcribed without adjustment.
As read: 30 %
